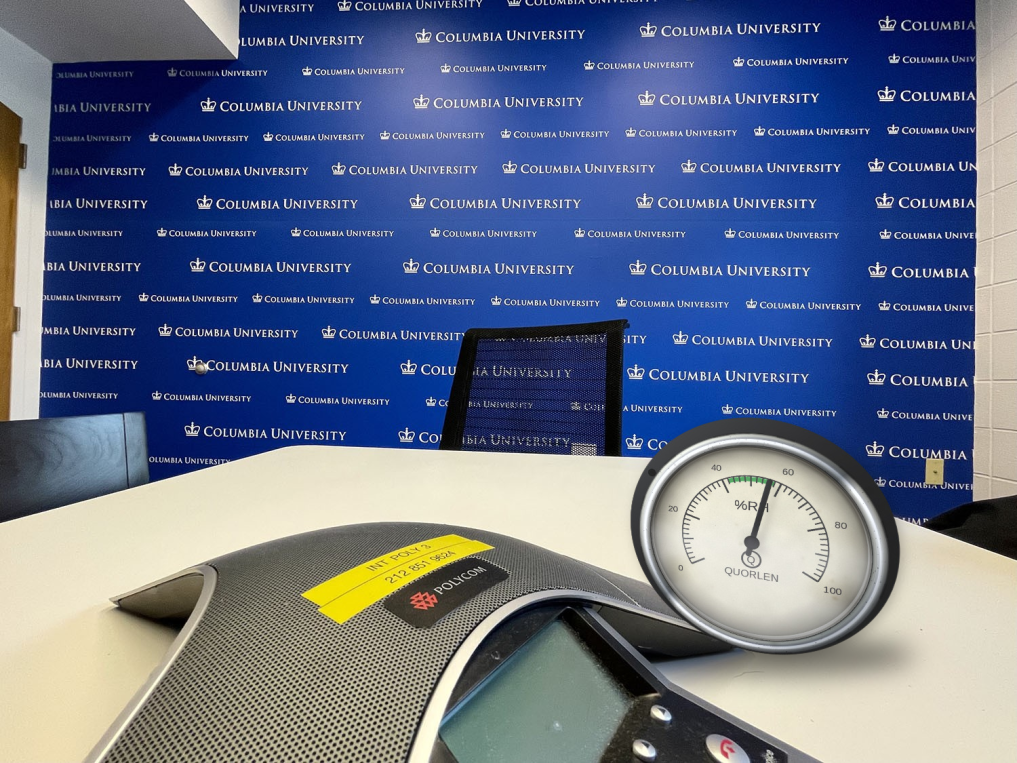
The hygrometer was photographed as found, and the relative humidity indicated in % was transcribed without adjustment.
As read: 56 %
